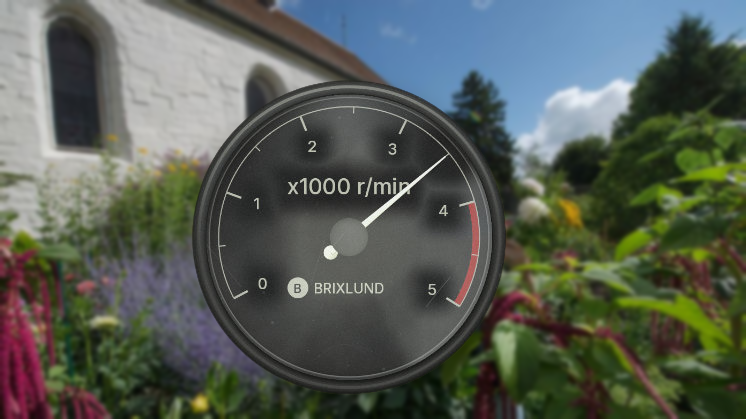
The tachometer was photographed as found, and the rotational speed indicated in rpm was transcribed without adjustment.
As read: 3500 rpm
